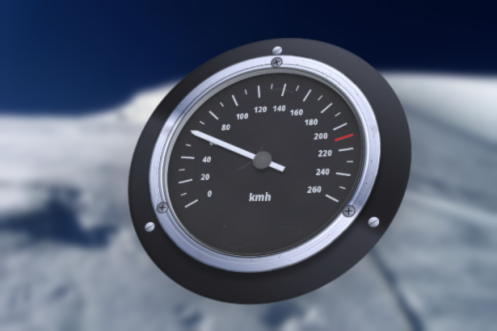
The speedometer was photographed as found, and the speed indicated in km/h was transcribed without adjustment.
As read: 60 km/h
